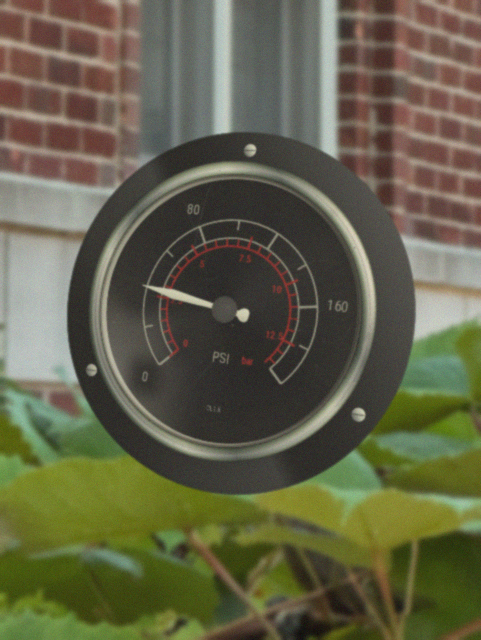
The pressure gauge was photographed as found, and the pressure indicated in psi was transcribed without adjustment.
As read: 40 psi
